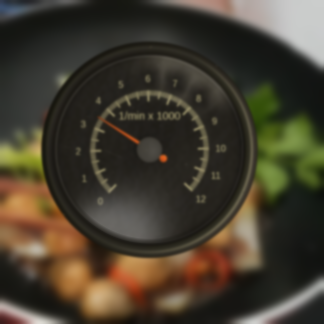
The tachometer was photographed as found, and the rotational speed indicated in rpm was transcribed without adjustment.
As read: 3500 rpm
